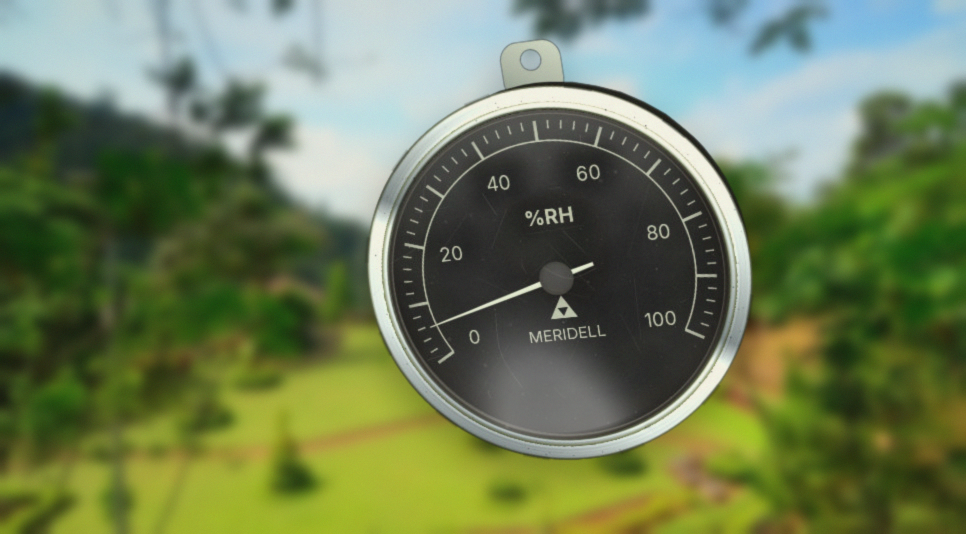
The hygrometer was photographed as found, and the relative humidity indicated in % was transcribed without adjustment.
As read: 6 %
